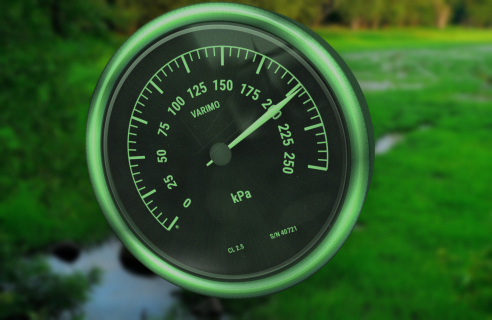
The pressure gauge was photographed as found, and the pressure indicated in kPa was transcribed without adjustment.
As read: 202.5 kPa
